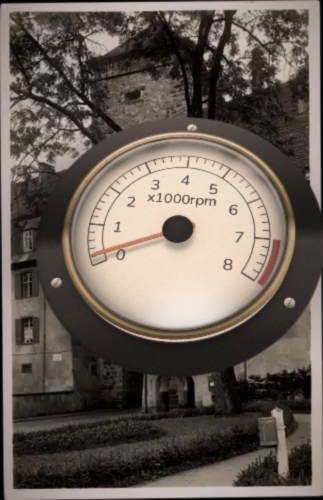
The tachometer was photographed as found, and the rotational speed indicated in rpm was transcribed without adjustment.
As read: 200 rpm
